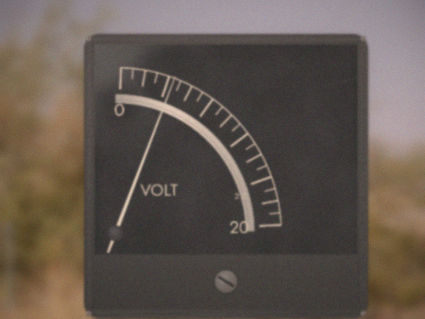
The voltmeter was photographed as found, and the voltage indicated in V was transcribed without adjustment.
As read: 4.5 V
